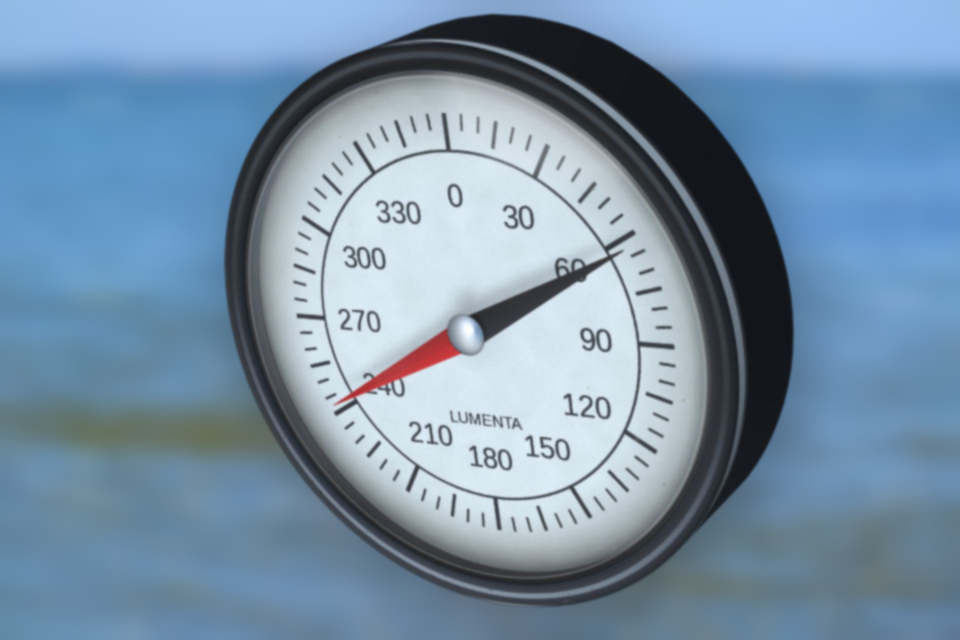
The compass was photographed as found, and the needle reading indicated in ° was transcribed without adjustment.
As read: 242.5 °
